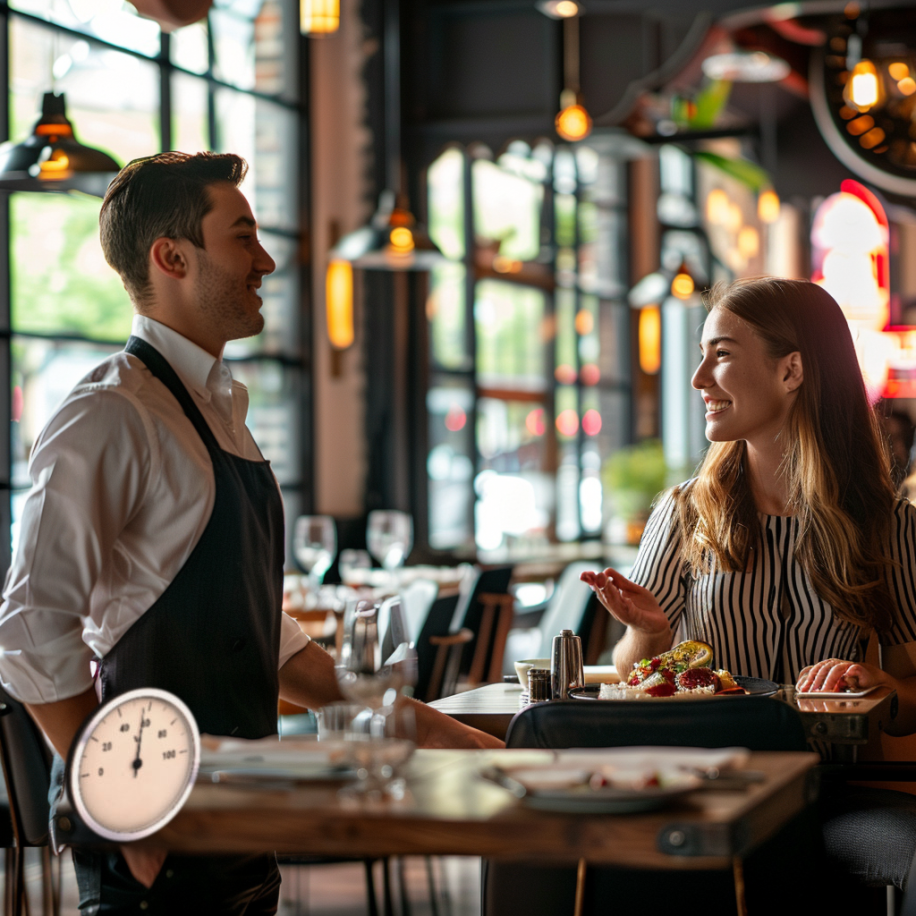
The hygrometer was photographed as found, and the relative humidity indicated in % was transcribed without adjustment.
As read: 55 %
